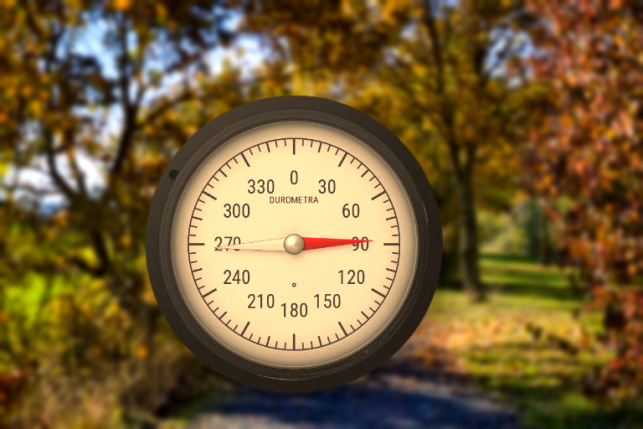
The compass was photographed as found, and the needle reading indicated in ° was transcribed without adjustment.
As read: 87.5 °
